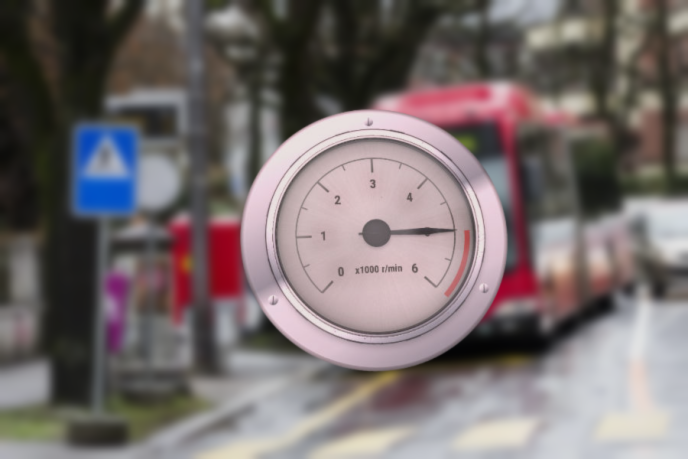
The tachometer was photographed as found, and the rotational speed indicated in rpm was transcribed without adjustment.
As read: 5000 rpm
